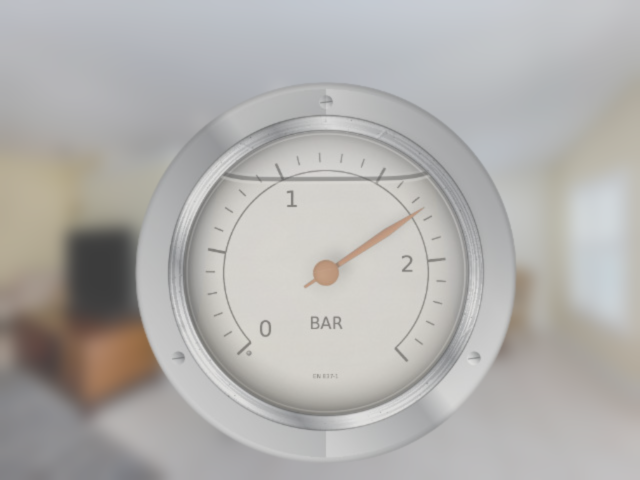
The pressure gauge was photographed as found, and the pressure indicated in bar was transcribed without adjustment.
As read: 1.75 bar
